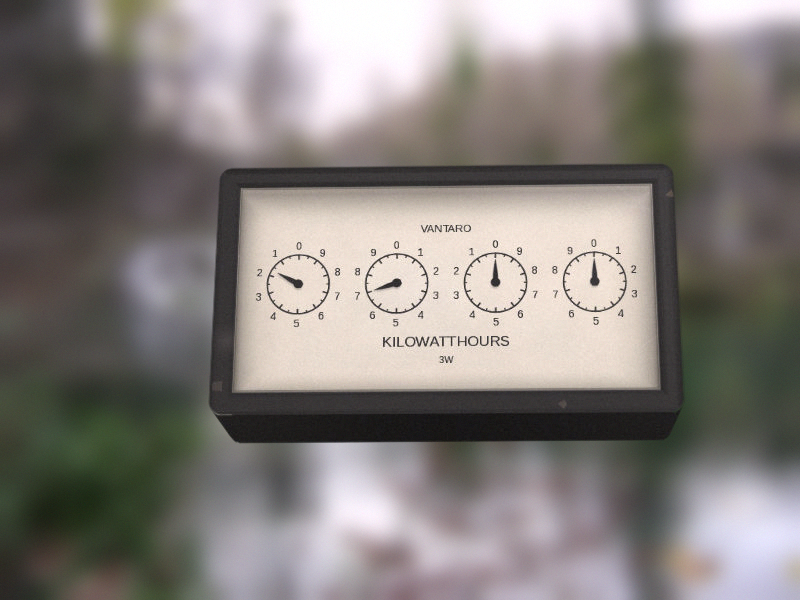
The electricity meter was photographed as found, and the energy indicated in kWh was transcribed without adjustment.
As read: 1700 kWh
